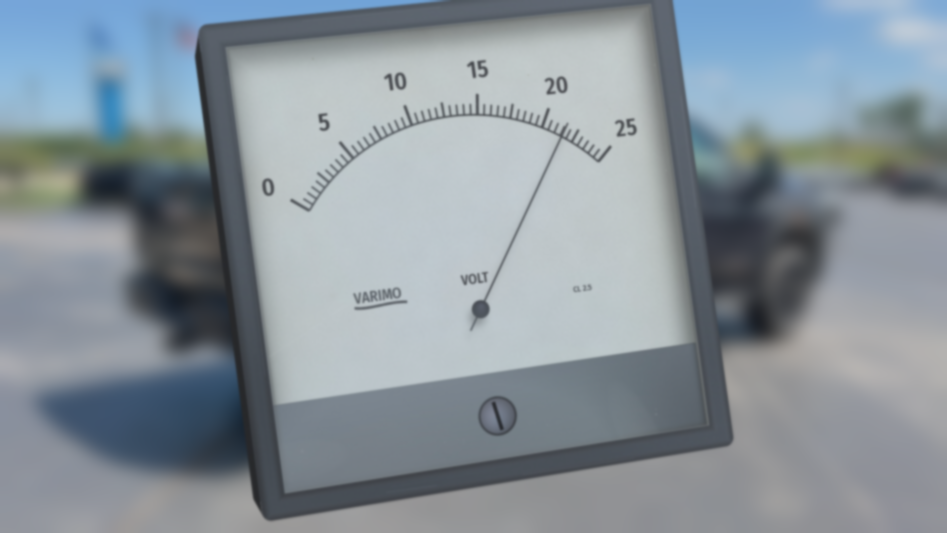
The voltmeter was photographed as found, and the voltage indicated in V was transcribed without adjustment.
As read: 21.5 V
